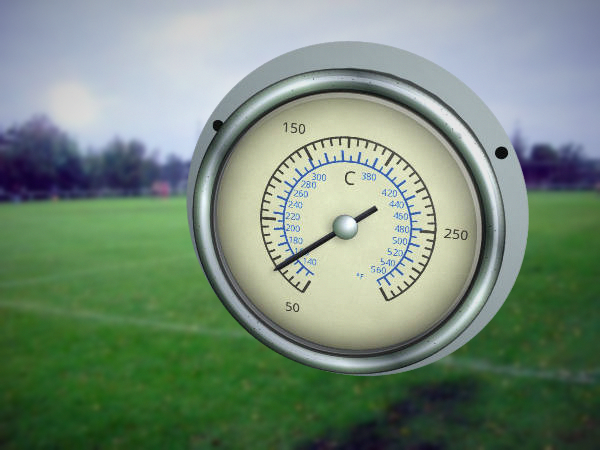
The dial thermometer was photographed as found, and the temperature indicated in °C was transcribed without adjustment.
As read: 70 °C
